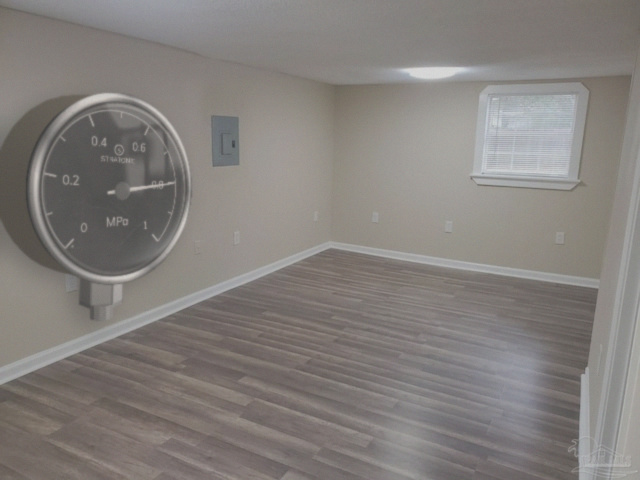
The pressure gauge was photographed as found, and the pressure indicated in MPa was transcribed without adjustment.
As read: 0.8 MPa
